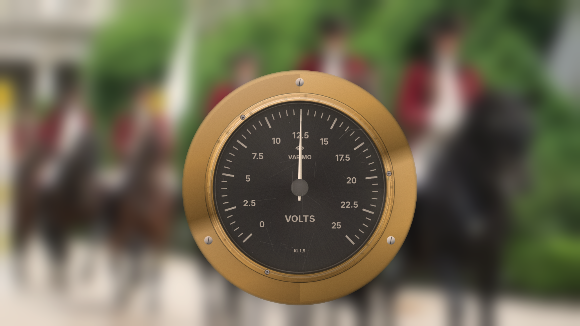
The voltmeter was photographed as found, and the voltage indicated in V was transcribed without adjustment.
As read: 12.5 V
